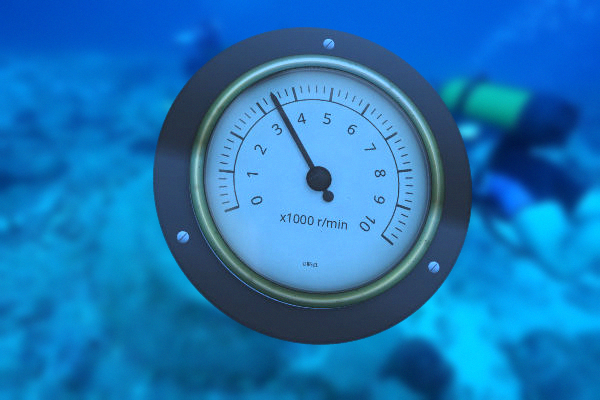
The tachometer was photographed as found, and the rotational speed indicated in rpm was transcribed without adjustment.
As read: 3400 rpm
